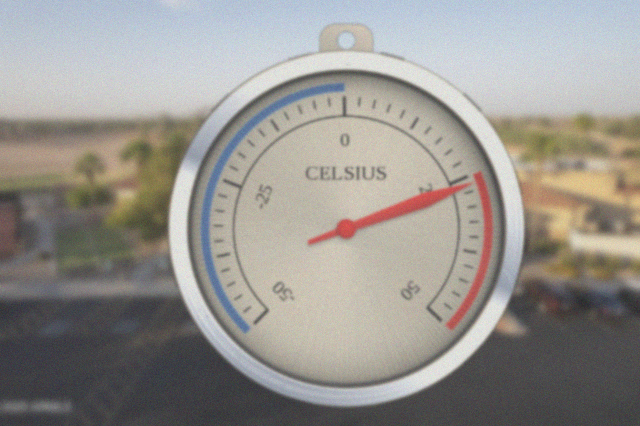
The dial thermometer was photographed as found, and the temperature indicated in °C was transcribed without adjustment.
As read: 26.25 °C
